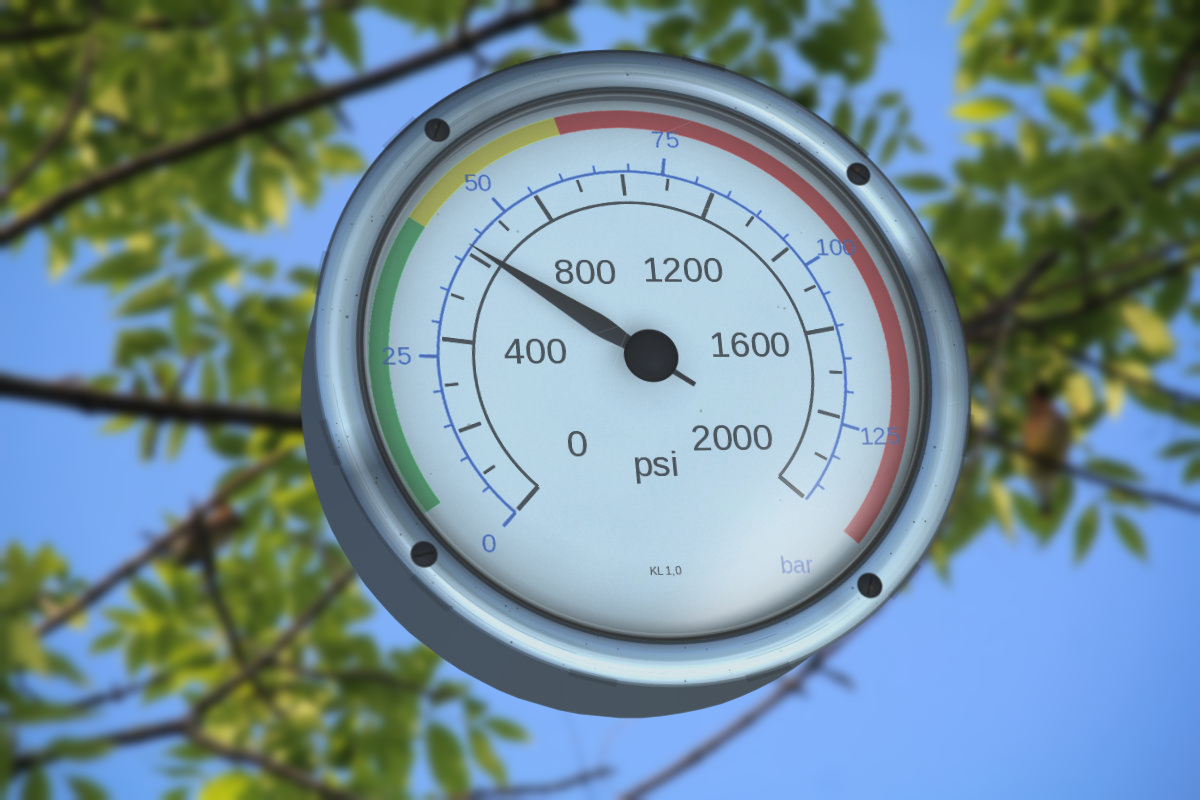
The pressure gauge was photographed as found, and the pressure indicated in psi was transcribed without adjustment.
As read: 600 psi
